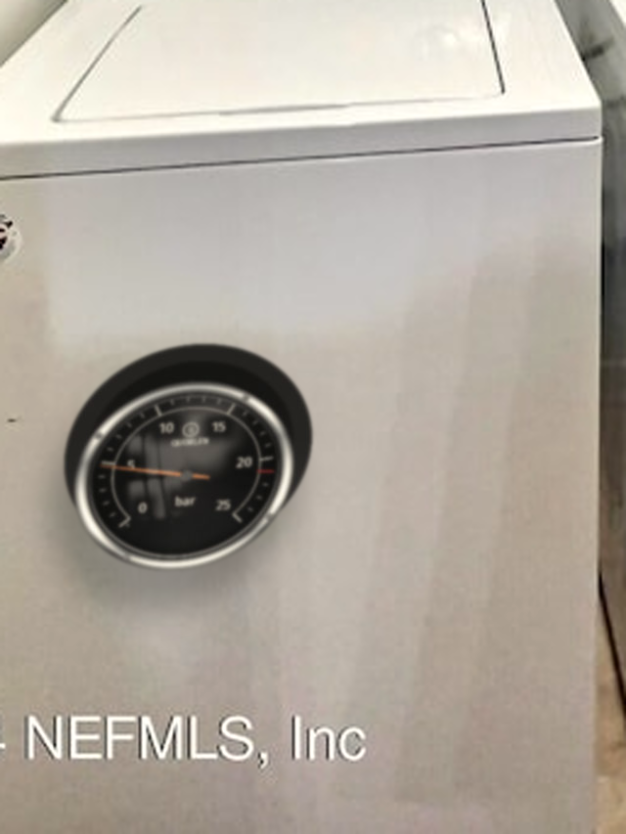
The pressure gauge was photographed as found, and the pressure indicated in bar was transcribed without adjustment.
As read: 5 bar
